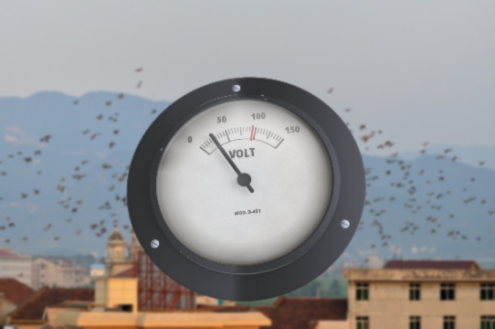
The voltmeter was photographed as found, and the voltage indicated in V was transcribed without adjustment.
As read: 25 V
